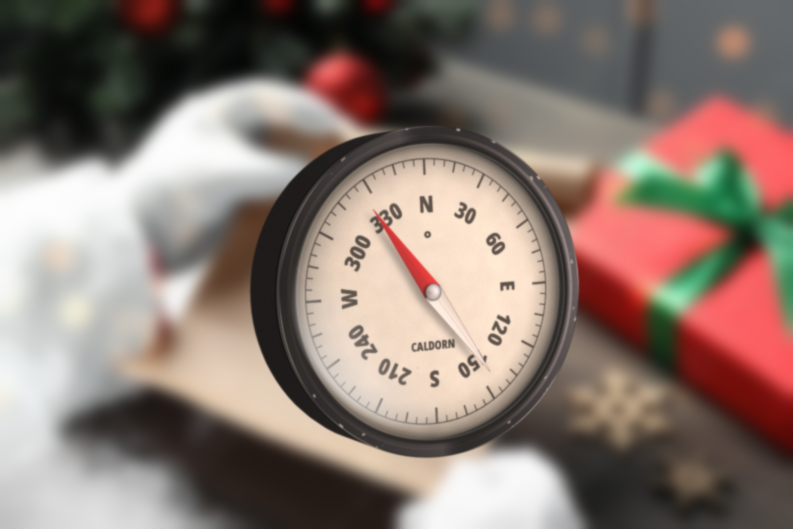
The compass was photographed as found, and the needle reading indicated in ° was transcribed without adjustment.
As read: 325 °
